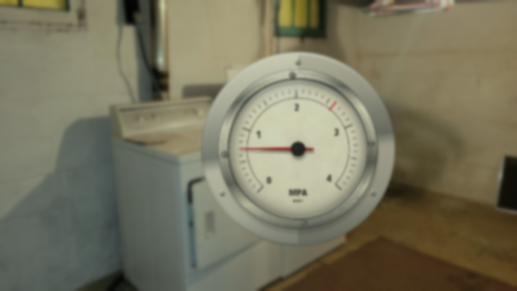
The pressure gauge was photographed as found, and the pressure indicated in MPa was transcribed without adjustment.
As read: 0.7 MPa
